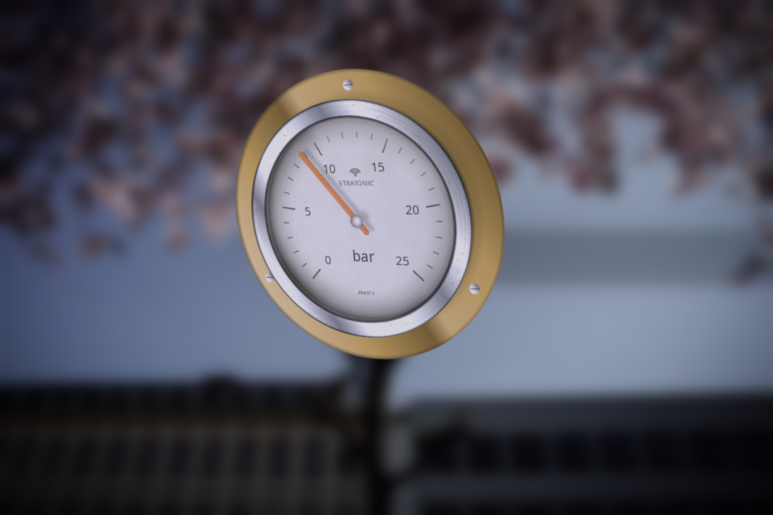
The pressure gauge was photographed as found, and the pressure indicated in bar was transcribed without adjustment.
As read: 9 bar
